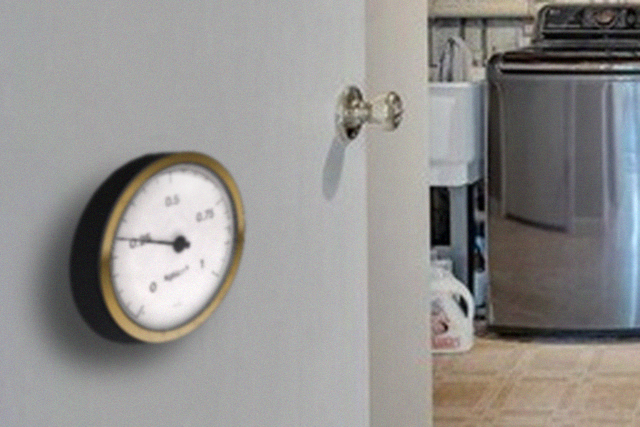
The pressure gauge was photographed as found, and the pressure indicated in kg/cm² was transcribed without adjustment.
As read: 0.25 kg/cm²
